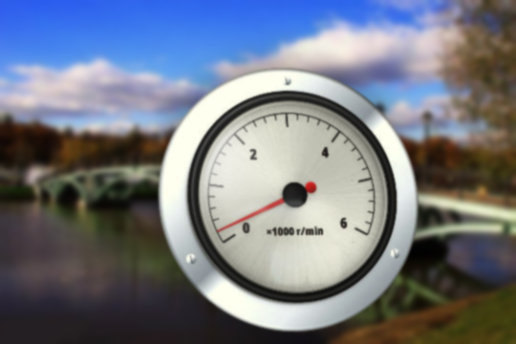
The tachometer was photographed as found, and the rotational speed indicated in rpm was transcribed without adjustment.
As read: 200 rpm
